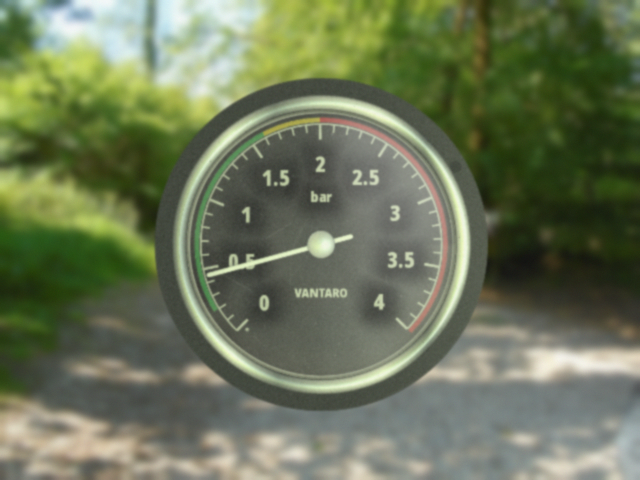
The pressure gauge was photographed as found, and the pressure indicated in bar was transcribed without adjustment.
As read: 0.45 bar
